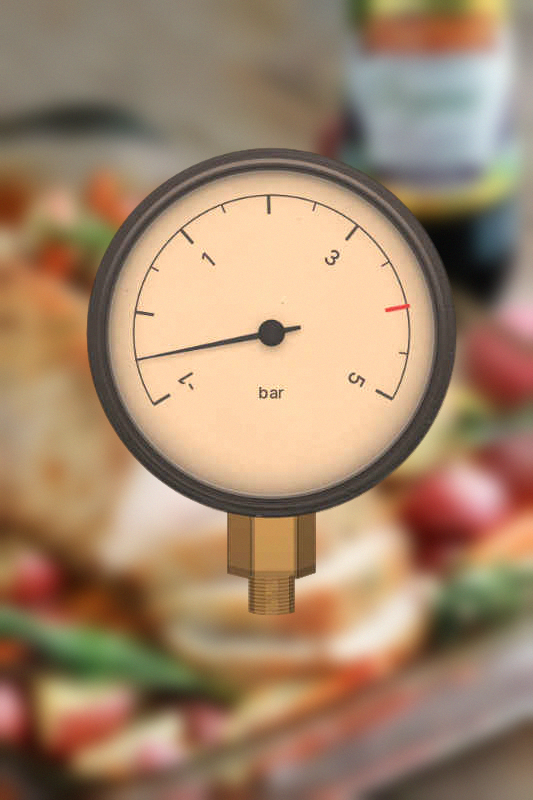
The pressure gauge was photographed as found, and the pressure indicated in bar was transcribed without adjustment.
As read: -0.5 bar
